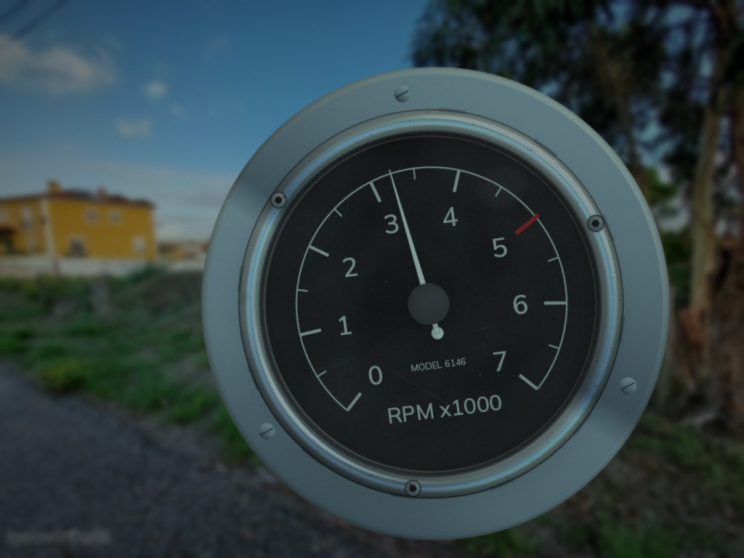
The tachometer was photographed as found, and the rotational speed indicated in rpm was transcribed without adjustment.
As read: 3250 rpm
